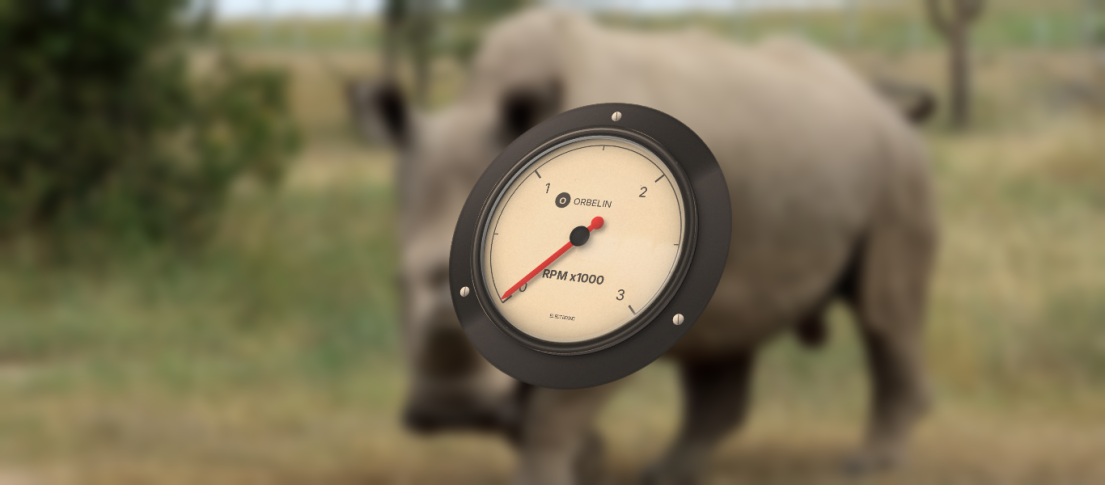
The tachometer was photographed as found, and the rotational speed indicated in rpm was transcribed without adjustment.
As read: 0 rpm
